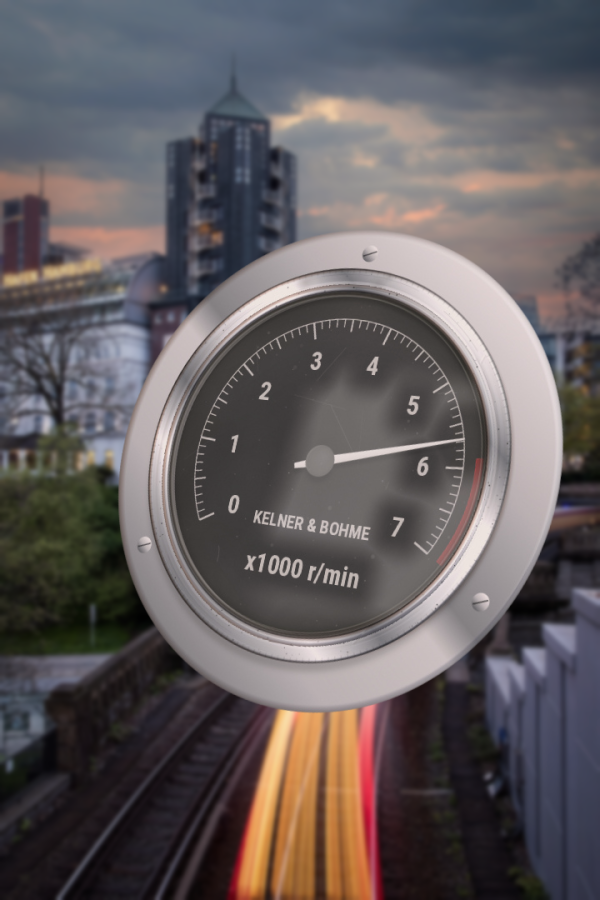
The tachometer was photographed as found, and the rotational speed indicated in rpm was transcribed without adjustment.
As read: 5700 rpm
